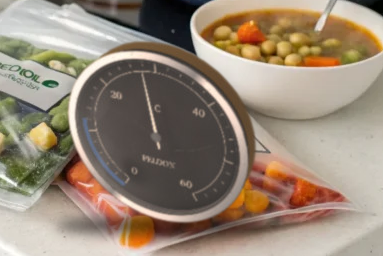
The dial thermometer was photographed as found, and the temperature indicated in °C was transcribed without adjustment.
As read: 28 °C
